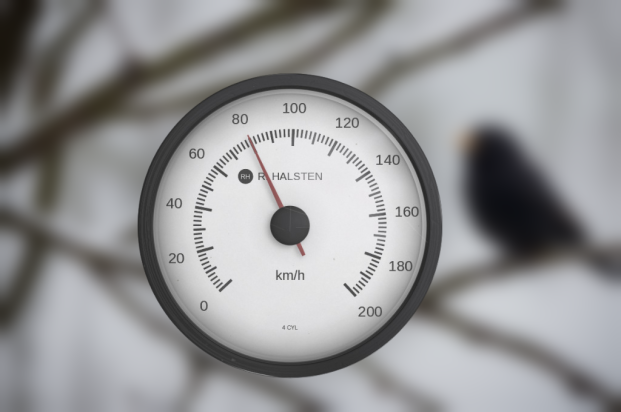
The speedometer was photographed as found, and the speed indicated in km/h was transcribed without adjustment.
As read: 80 km/h
